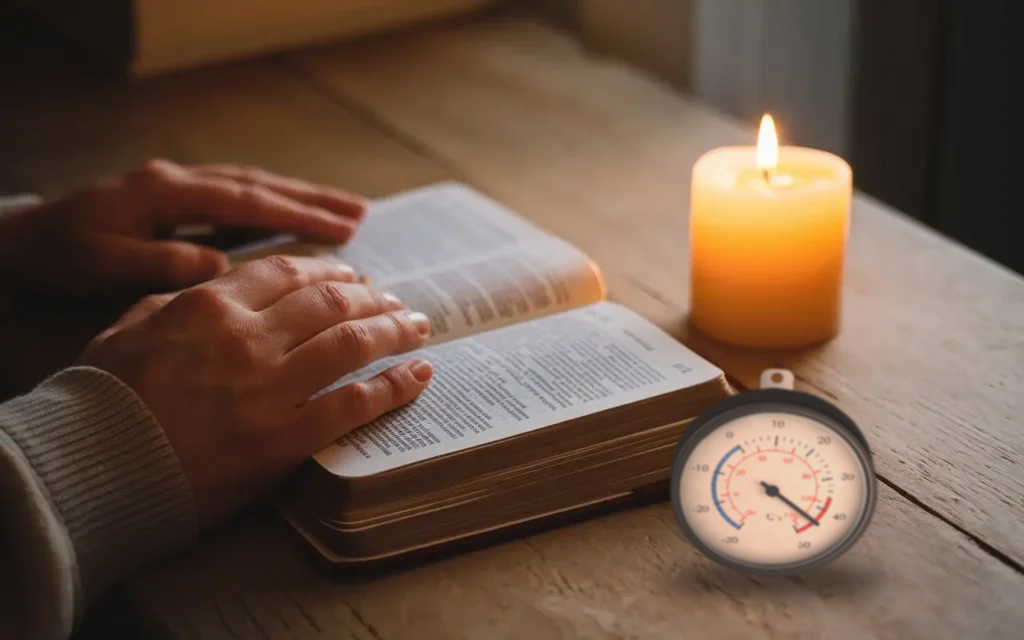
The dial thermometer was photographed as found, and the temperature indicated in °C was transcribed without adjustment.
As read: 44 °C
